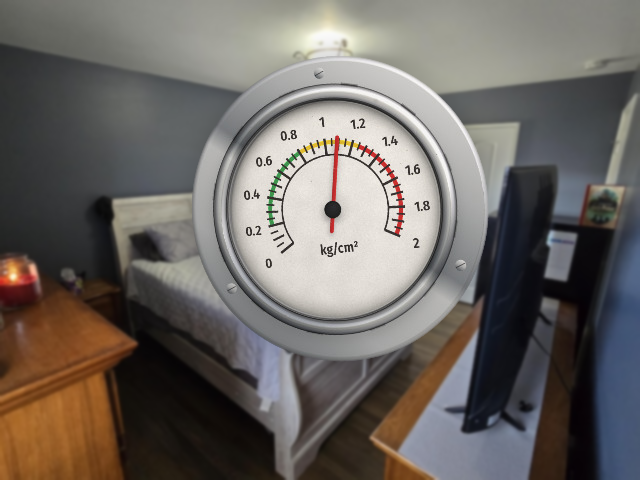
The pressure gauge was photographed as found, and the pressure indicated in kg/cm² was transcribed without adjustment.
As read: 1.1 kg/cm²
